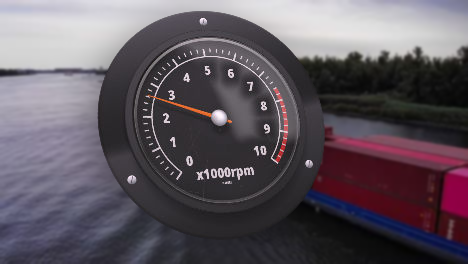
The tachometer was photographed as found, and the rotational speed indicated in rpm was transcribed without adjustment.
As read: 2600 rpm
